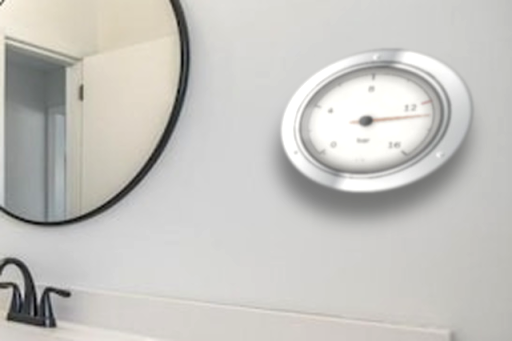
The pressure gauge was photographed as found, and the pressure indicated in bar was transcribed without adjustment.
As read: 13 bar
